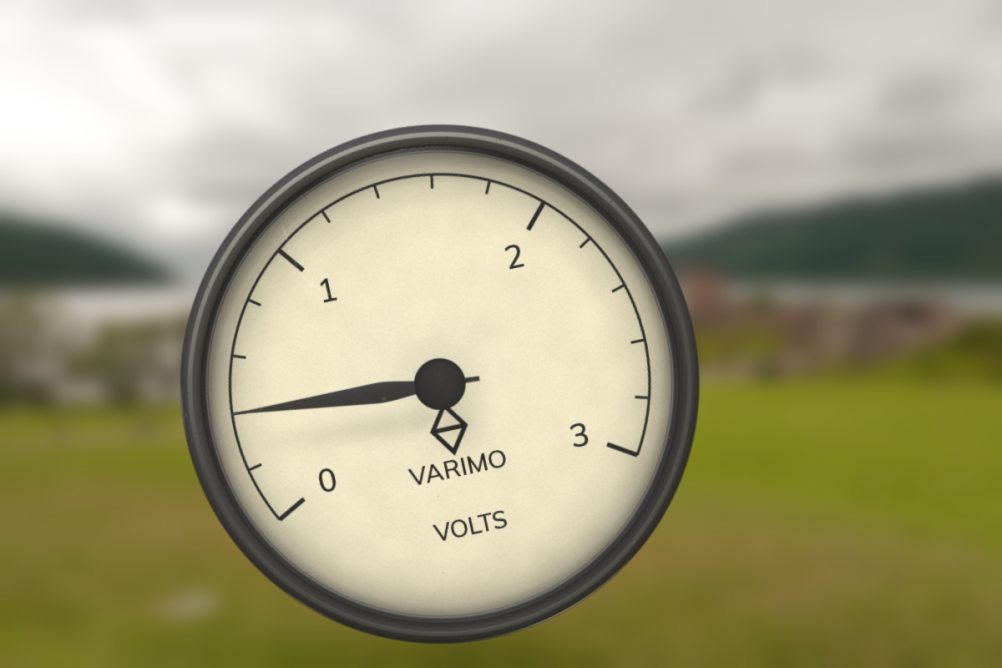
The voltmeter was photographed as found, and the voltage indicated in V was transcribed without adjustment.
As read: 0.4 V
